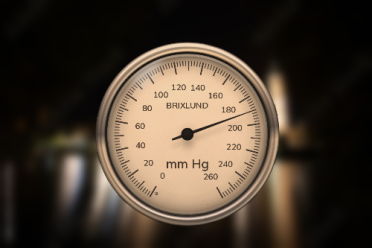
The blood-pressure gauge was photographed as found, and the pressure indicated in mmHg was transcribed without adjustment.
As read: 190 mmHg
